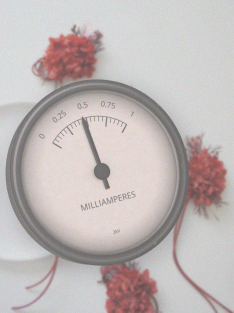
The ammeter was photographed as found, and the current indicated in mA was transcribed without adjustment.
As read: 0.45 mA
